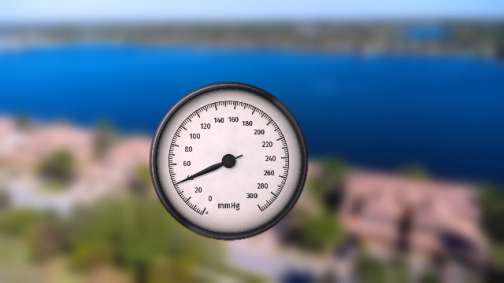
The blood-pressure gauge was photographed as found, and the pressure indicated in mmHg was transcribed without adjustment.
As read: 40 mmHg
